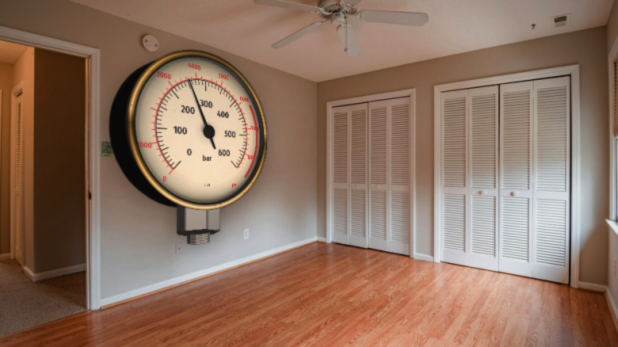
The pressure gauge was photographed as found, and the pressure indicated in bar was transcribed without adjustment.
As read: 250 bar
